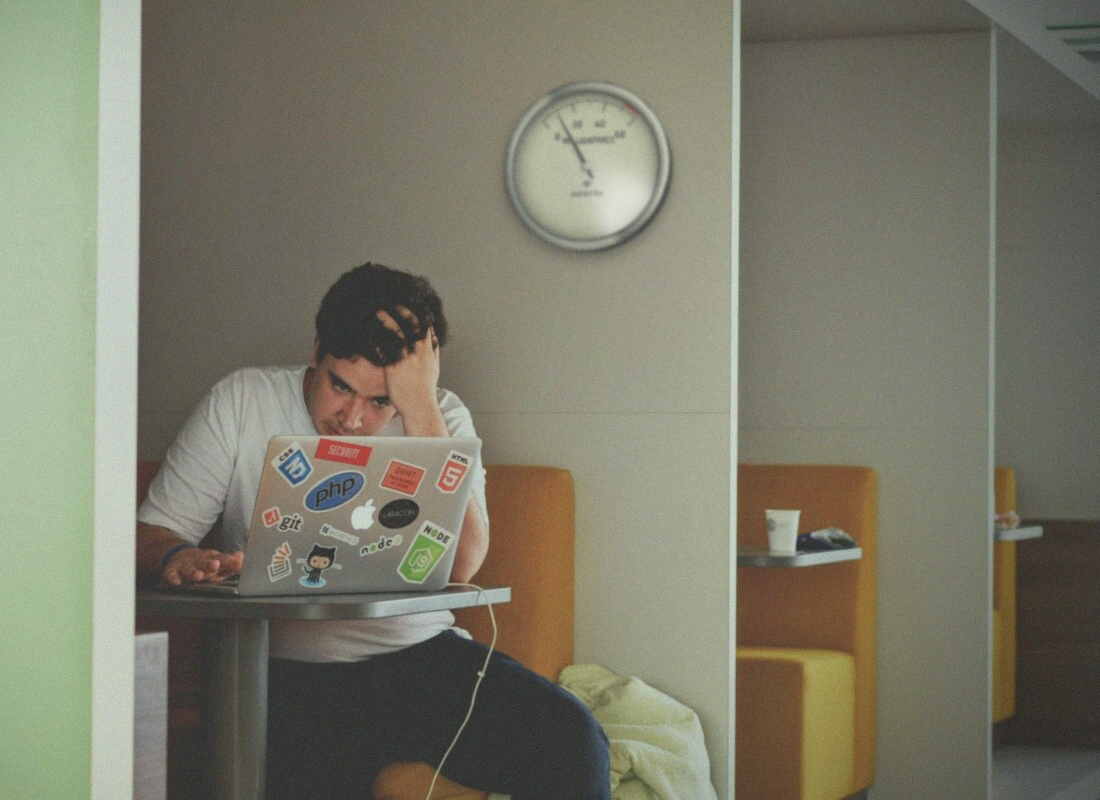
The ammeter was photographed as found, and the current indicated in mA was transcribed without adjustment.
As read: 10 mA
